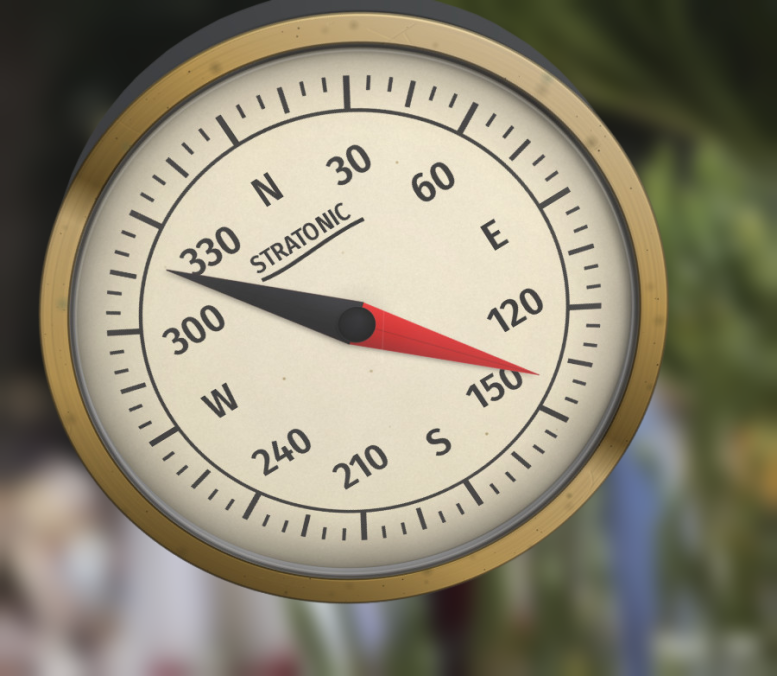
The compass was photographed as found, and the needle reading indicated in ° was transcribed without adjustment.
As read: 140 °
